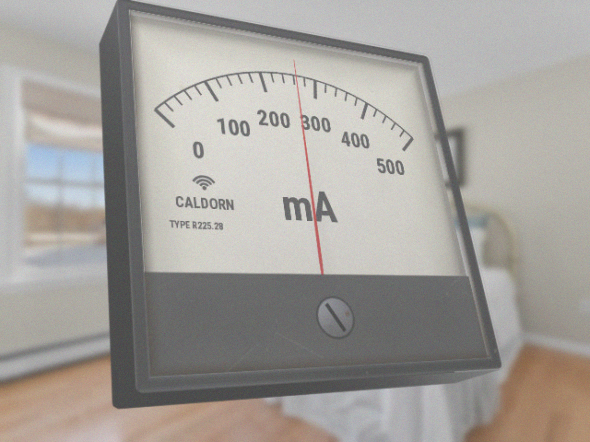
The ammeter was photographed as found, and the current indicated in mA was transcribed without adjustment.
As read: 260 mA
